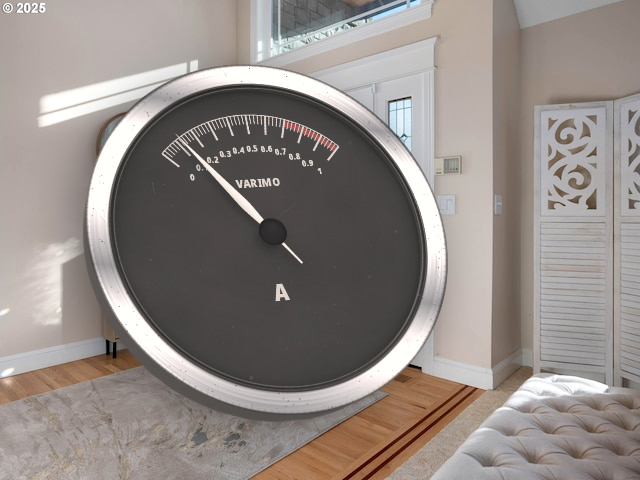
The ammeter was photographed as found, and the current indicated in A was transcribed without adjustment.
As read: 0.1 A
